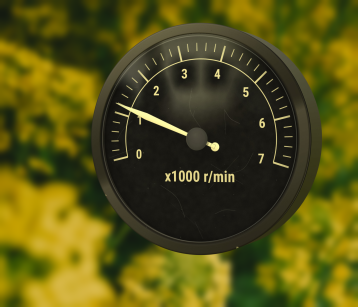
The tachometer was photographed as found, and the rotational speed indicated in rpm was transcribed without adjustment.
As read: 1200 rpm
